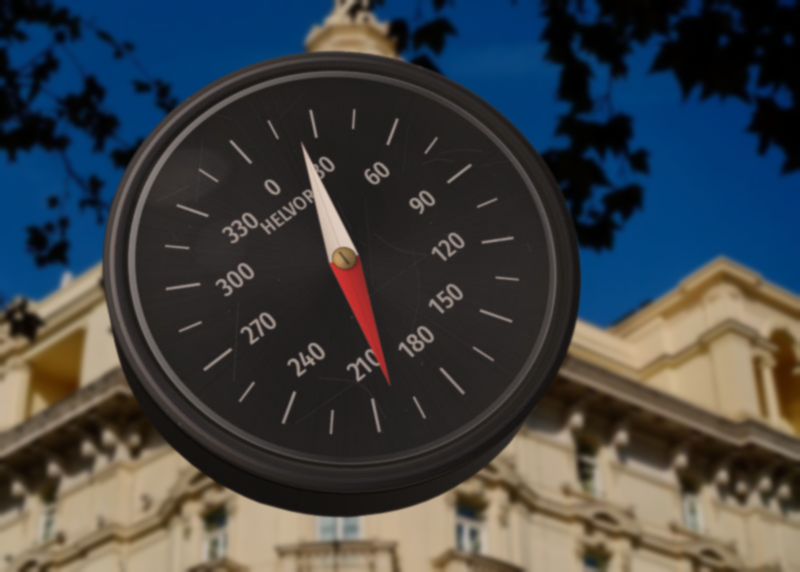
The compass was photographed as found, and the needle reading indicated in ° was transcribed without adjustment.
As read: 202.5 °
